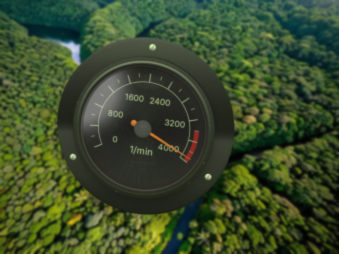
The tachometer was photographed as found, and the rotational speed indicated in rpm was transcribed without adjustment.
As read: 3900 rpm
